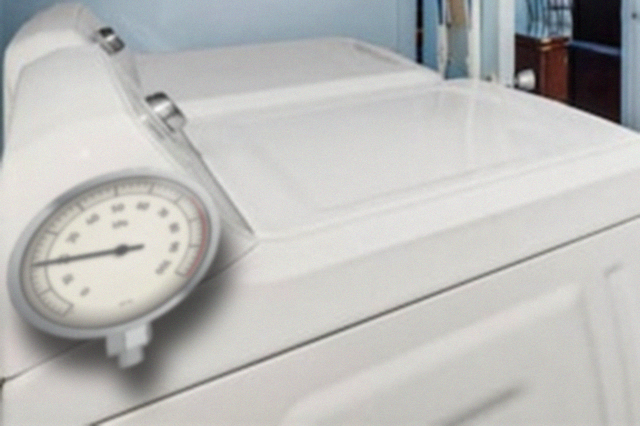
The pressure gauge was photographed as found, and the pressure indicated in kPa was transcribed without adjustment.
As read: 20 kPa
